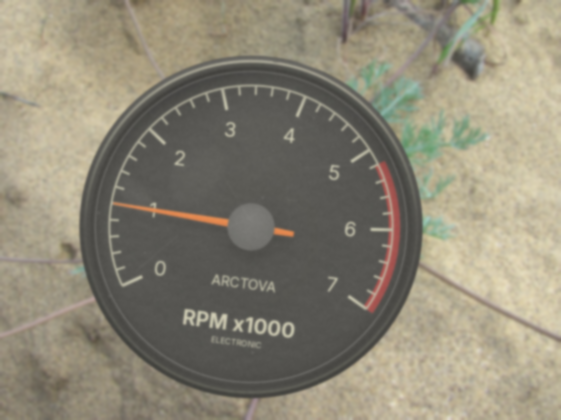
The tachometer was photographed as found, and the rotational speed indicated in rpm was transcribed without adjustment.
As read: 1000 rpm
